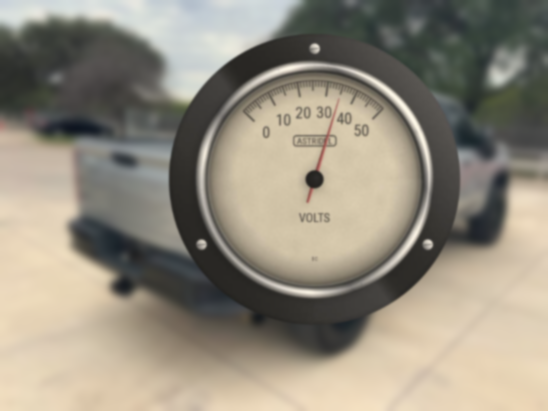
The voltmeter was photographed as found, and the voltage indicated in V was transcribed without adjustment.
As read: 35 V
